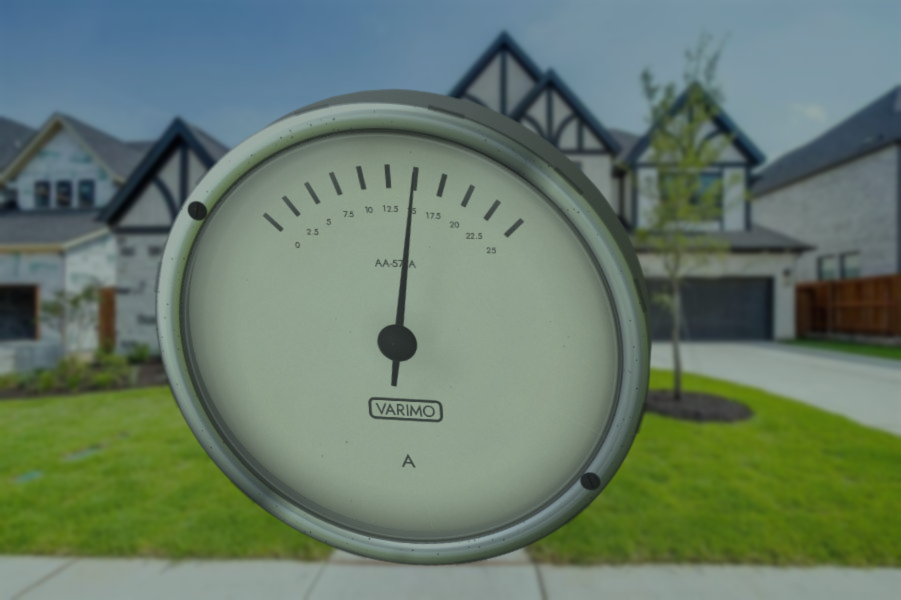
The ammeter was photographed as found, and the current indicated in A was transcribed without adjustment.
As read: 15 A
